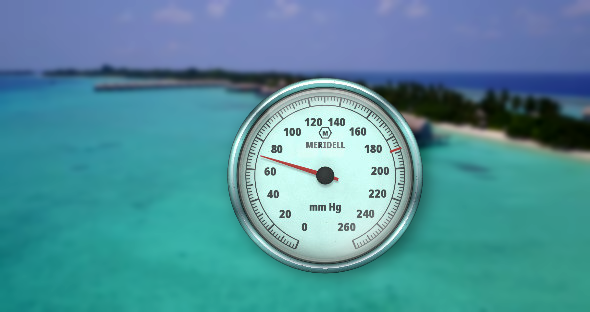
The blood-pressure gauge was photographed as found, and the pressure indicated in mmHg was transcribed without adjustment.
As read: 70 mmHg
